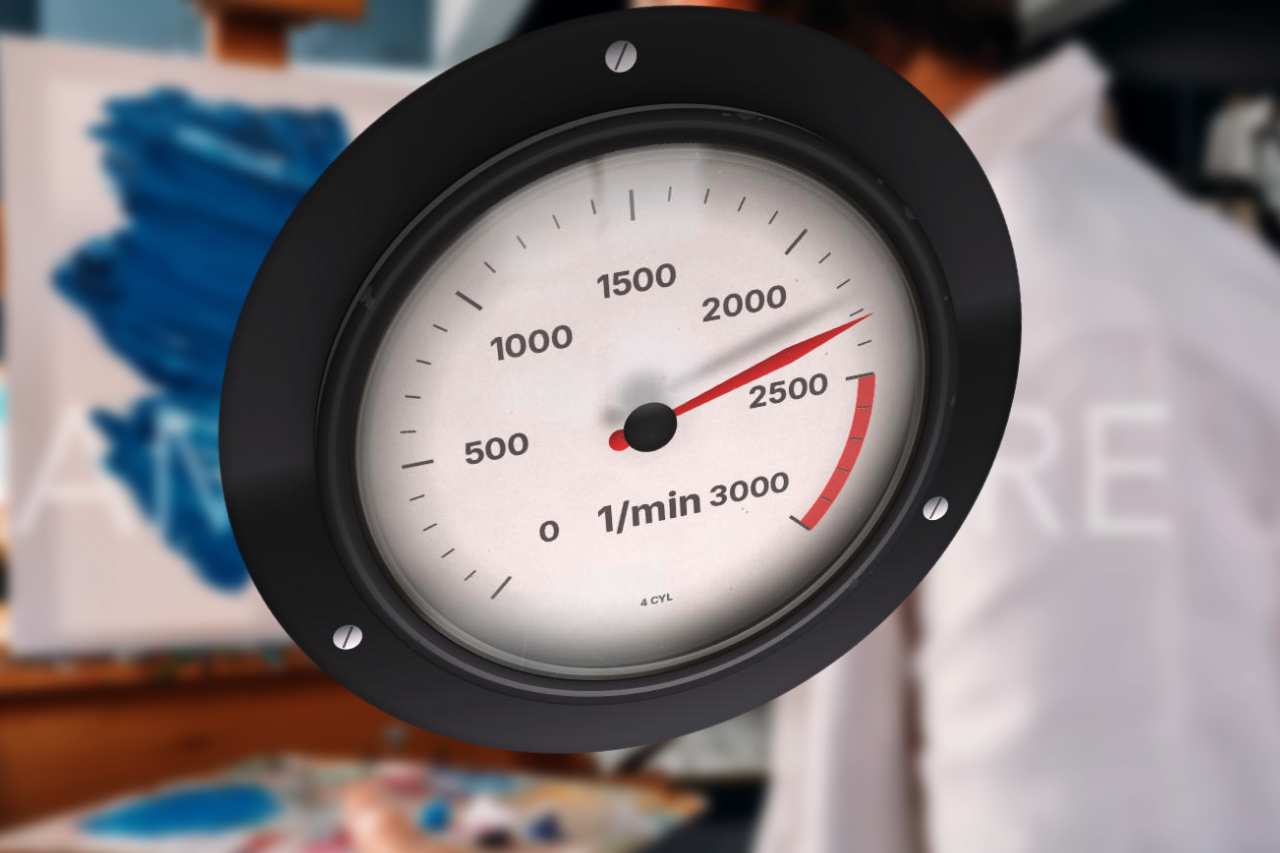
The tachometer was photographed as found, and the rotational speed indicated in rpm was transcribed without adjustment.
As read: 2300 rpm
